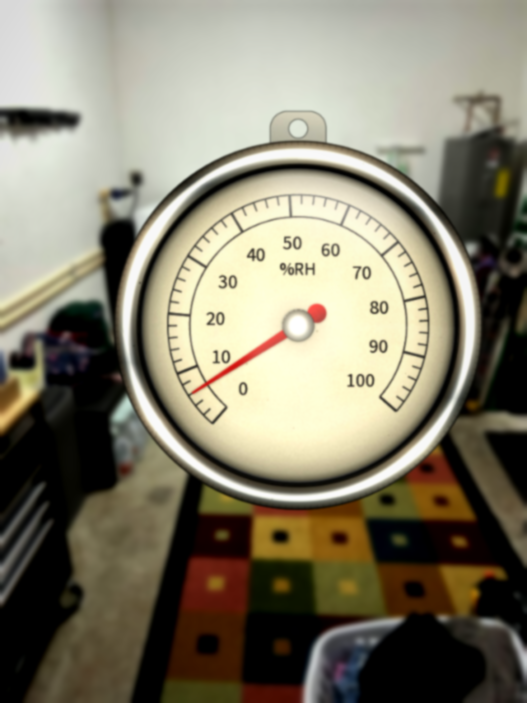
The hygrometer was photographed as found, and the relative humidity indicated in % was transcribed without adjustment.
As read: 6 %
